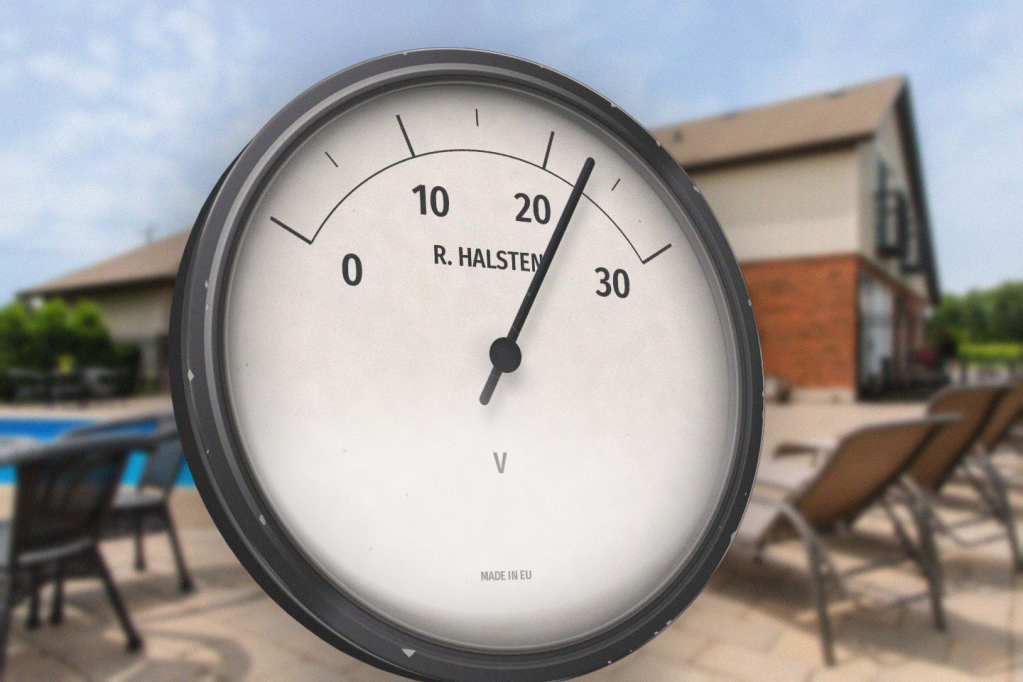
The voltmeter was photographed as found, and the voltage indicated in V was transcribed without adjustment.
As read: 22.5 V
